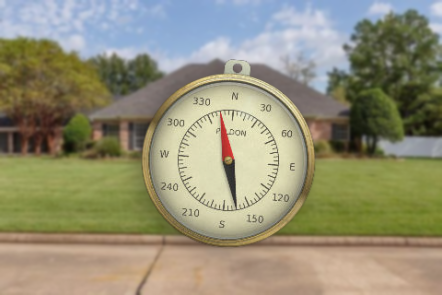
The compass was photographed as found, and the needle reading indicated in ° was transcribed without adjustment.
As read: 345 °
